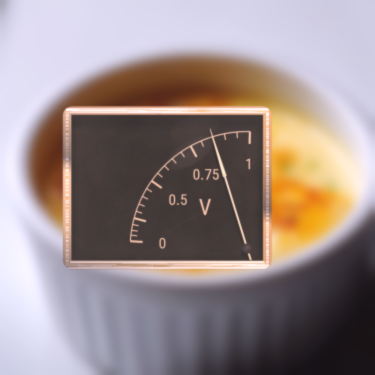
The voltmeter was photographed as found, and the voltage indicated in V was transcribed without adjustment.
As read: 0.85 V
